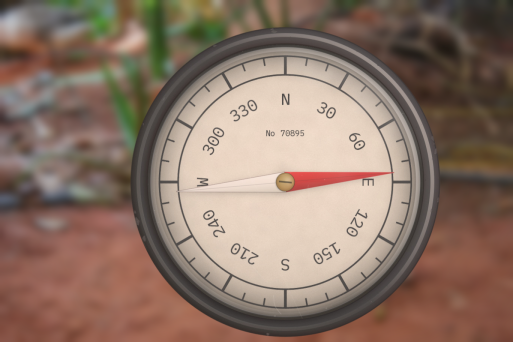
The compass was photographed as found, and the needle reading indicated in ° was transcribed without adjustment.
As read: 85 °
